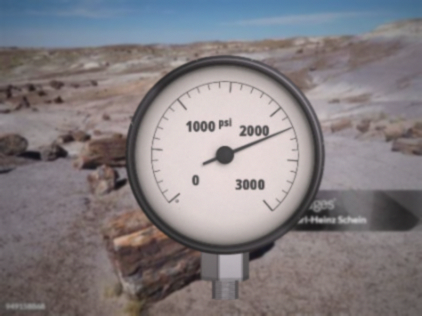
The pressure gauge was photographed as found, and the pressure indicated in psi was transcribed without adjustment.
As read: 2200 psi
